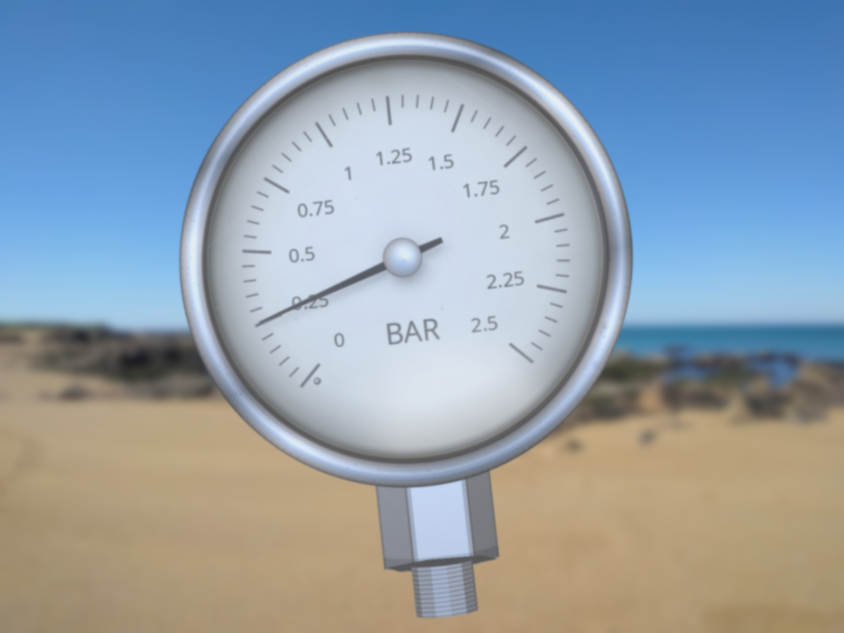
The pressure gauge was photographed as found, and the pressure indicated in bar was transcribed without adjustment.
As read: 0.25 bar
